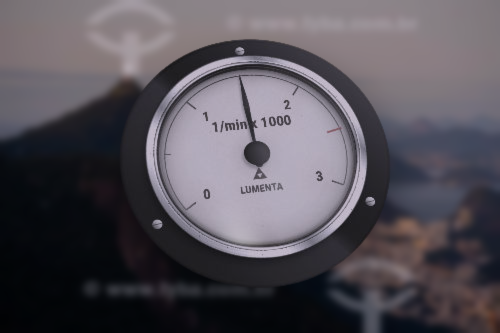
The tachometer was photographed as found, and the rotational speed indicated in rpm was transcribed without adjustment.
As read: 1500 rpm
